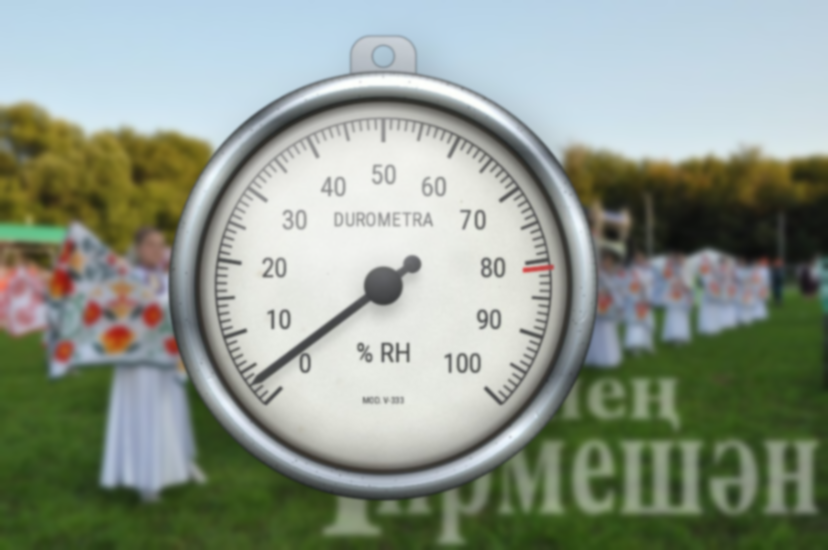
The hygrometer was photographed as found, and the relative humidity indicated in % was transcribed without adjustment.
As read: 3 %
